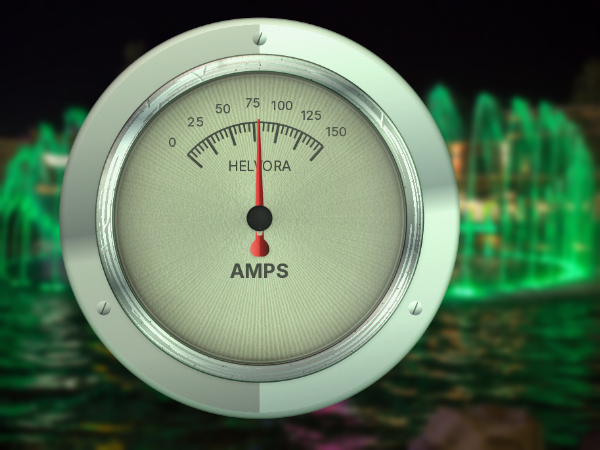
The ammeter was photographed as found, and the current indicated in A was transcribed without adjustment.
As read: 80 A
